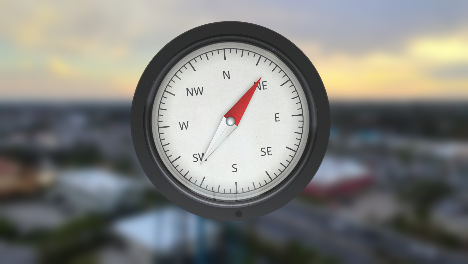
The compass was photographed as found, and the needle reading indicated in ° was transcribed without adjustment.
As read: 40 °
